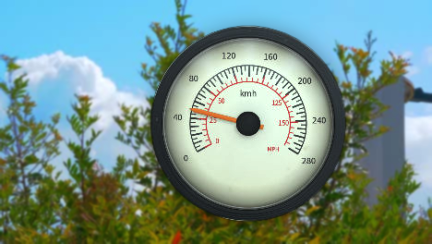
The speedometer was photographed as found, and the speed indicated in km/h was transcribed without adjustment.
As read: 50 km/h
